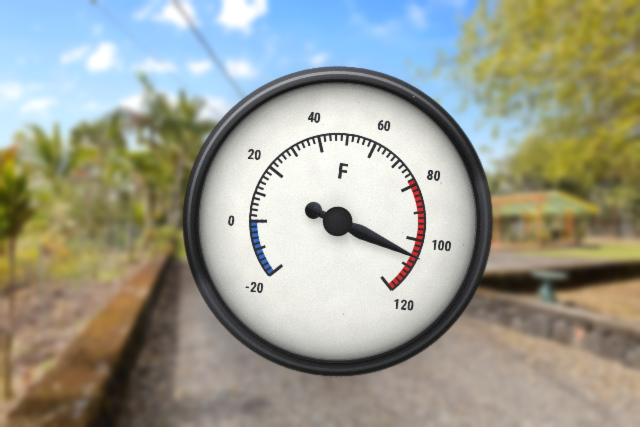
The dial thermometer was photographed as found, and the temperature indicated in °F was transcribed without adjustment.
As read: 106 °F
